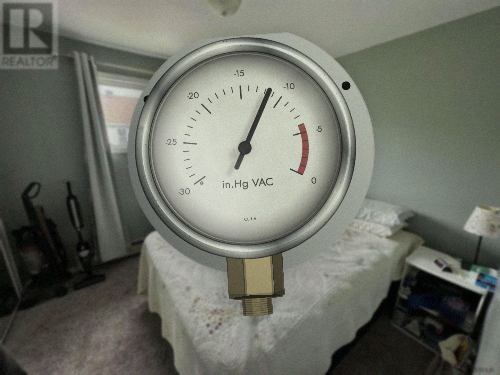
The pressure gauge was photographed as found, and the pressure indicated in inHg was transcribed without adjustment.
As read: -11.5 inHg
